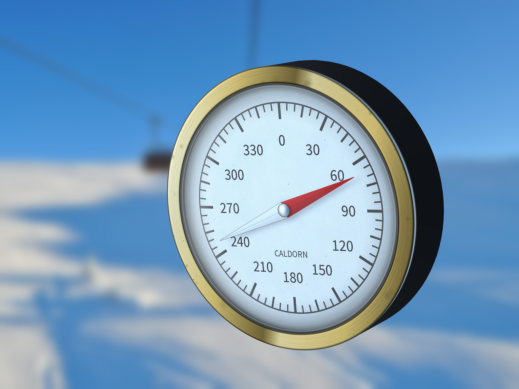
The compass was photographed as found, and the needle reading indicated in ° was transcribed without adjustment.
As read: 67.5 °
